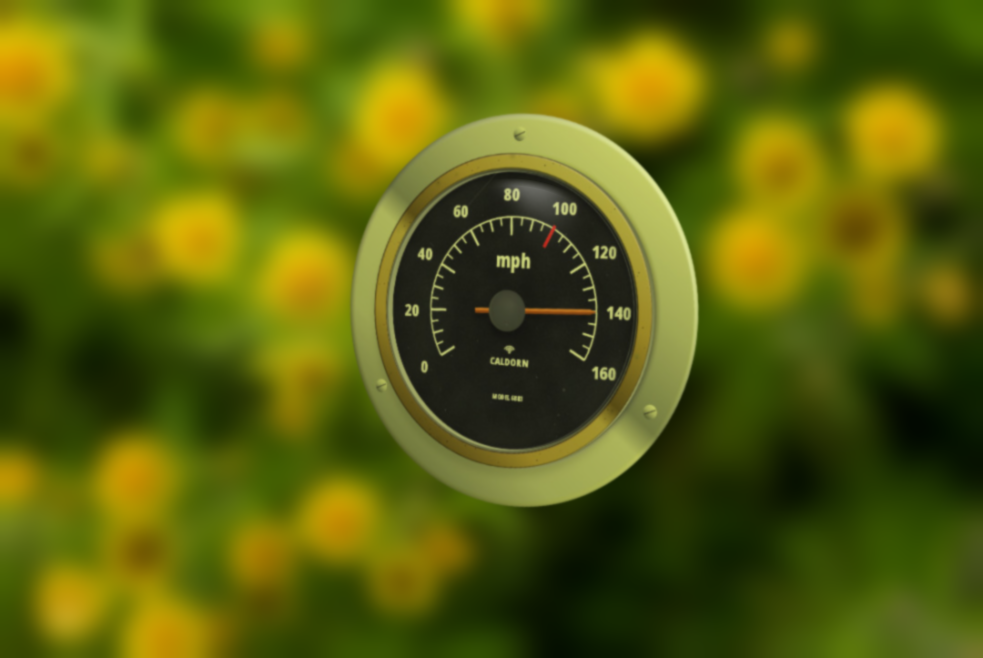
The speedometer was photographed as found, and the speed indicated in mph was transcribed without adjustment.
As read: 140 mph
